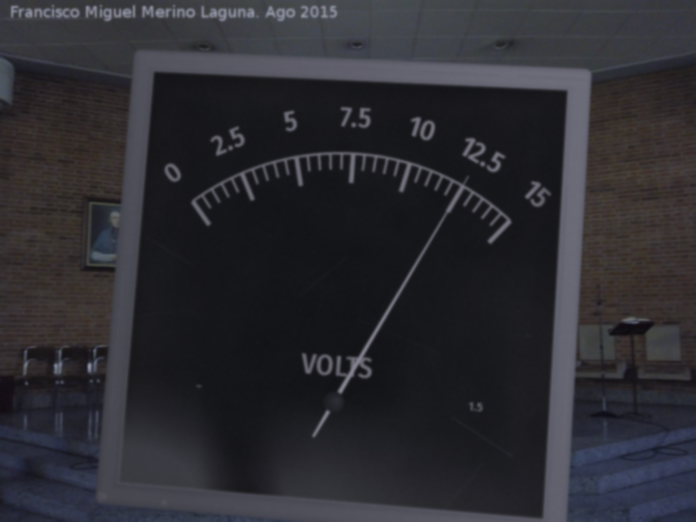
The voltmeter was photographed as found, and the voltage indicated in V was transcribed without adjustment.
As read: 12.5 V
